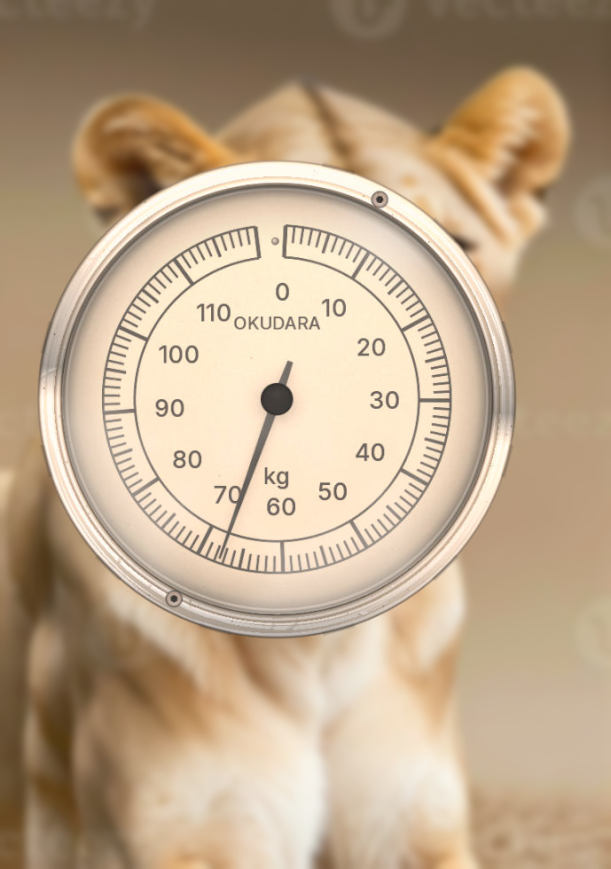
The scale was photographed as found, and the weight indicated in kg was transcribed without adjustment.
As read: 67.5 kg
